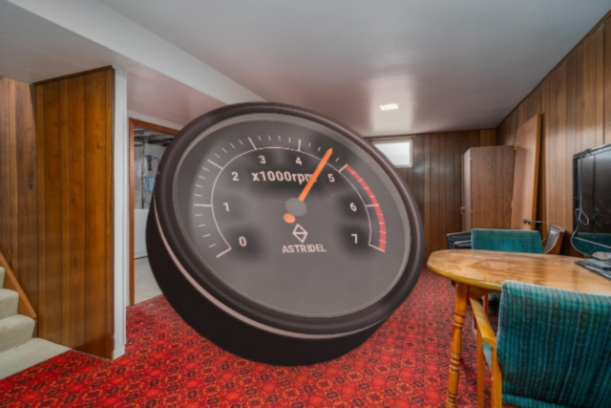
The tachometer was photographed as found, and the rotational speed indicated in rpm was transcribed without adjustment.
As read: 4600 rpm
